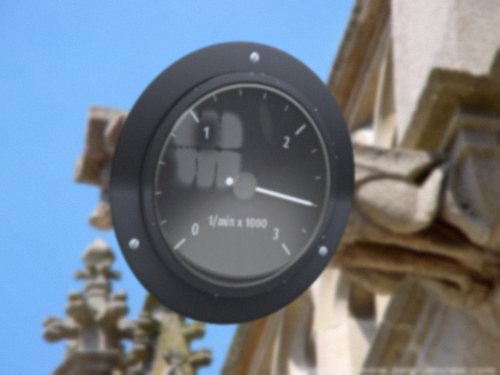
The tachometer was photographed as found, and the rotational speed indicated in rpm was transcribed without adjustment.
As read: 2600 rpm
